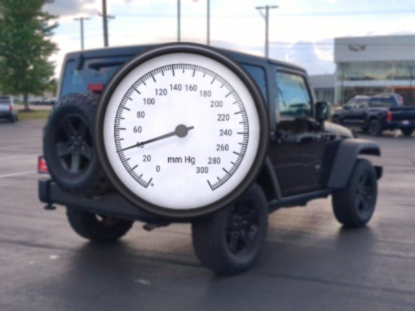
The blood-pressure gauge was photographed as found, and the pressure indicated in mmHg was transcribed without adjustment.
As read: 40 mmHg
